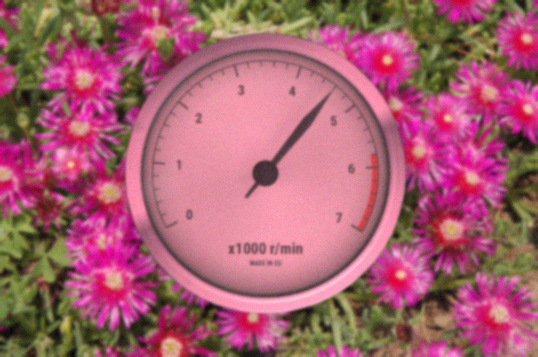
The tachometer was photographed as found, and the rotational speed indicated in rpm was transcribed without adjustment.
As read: 4600 rpm
